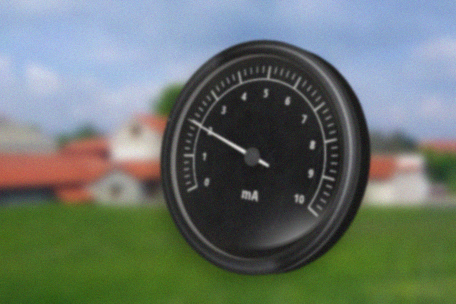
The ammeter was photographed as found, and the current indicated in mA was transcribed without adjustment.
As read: 2 mA
